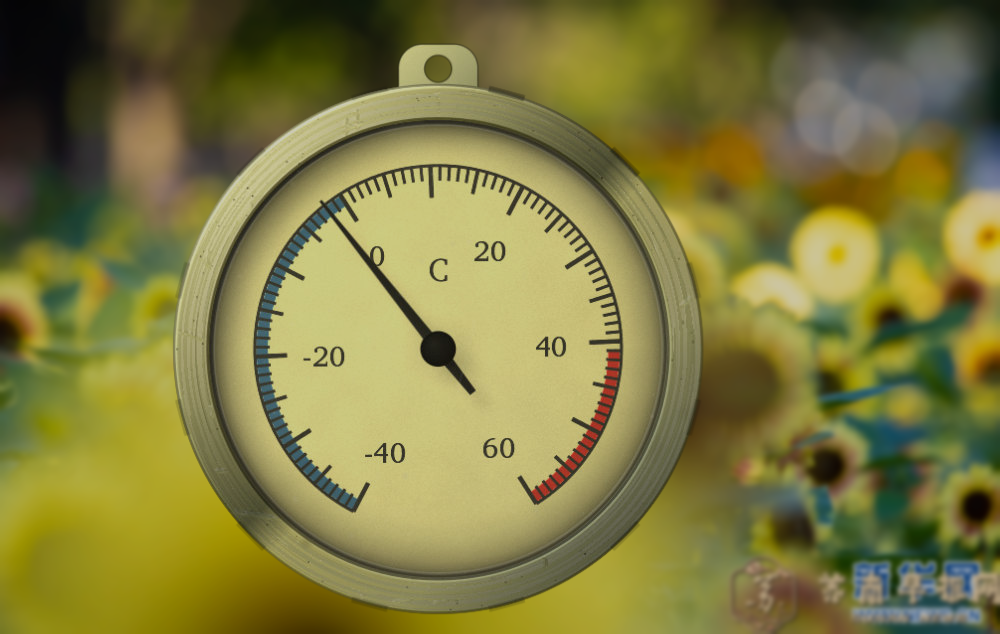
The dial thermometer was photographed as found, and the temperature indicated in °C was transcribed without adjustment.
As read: -2 °C
